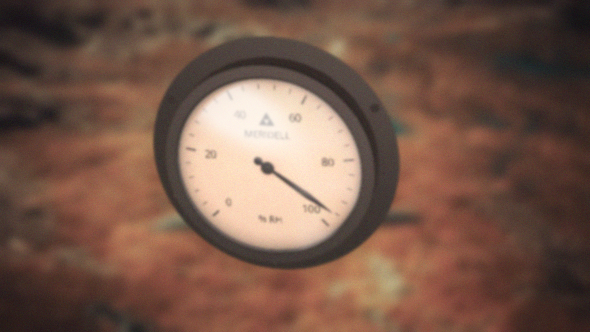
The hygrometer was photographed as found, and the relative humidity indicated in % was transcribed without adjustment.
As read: 96 %
